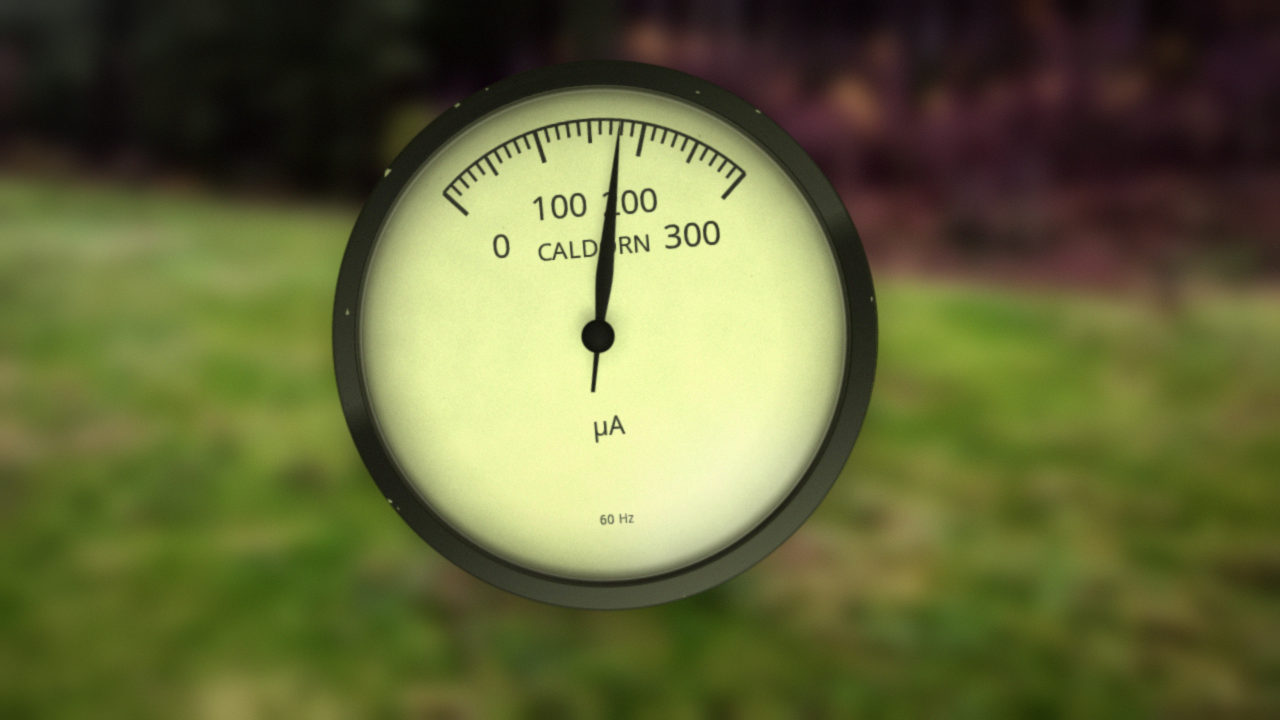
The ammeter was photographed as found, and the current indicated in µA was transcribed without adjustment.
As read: 180 µA
